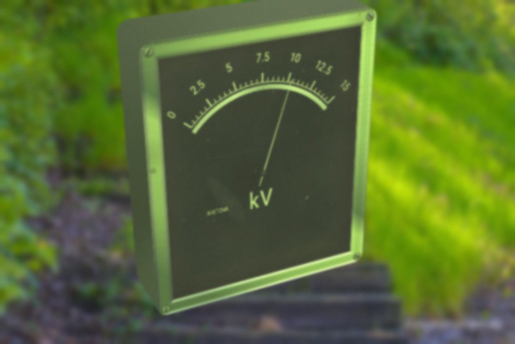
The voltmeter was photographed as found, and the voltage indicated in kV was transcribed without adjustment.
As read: 10 kV
